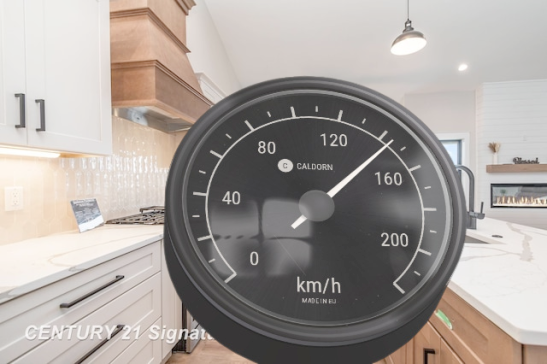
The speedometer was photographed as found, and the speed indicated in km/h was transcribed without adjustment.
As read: 145 km/h
